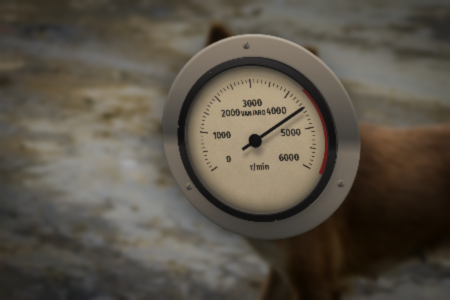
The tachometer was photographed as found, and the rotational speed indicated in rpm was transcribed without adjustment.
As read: 4500 rpm
